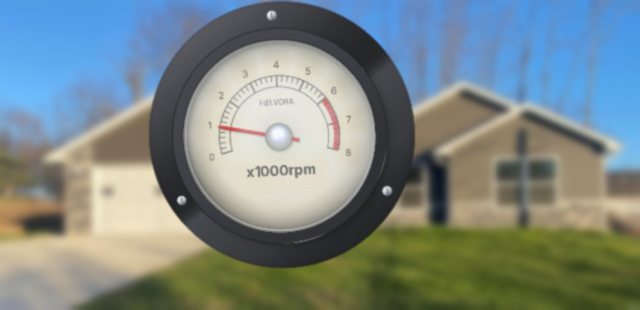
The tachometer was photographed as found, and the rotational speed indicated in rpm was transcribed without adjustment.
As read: 1000 rpm
